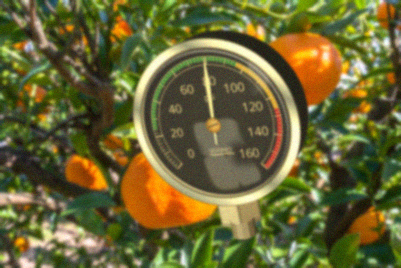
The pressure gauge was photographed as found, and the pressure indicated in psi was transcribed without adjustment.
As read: 80 psi
